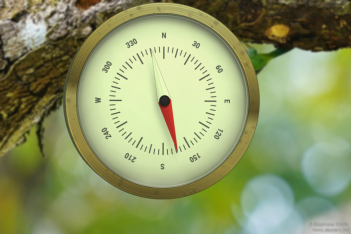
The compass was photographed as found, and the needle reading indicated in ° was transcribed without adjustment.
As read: 165 °
